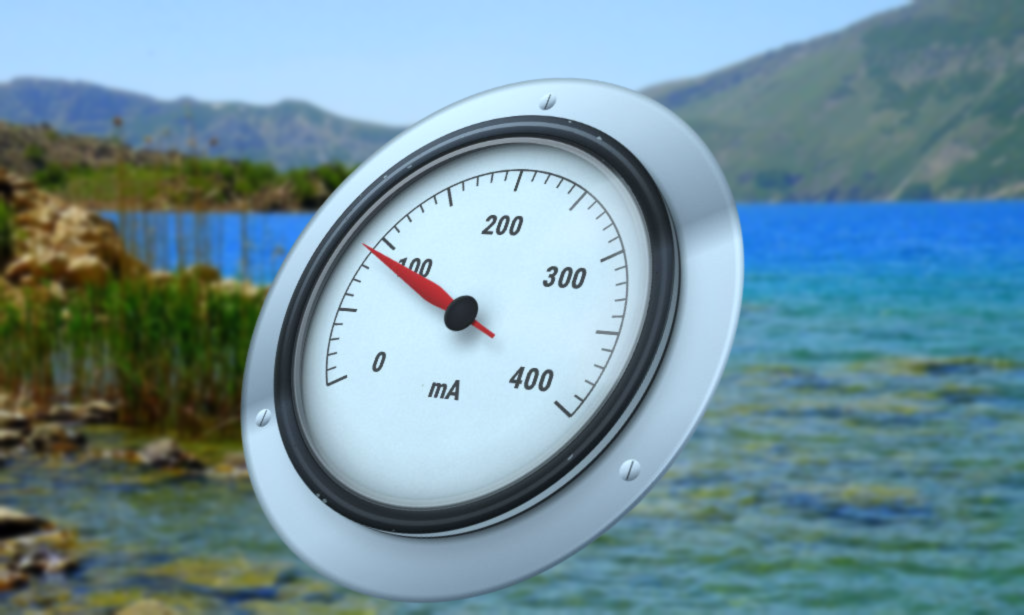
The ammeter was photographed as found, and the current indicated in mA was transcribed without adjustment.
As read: 90 mA
